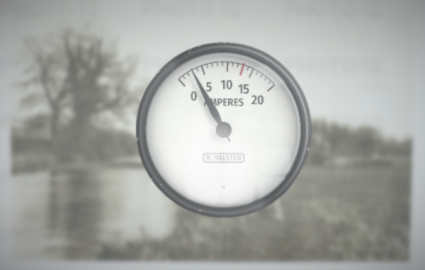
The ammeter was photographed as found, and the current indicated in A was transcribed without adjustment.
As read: 3 A
